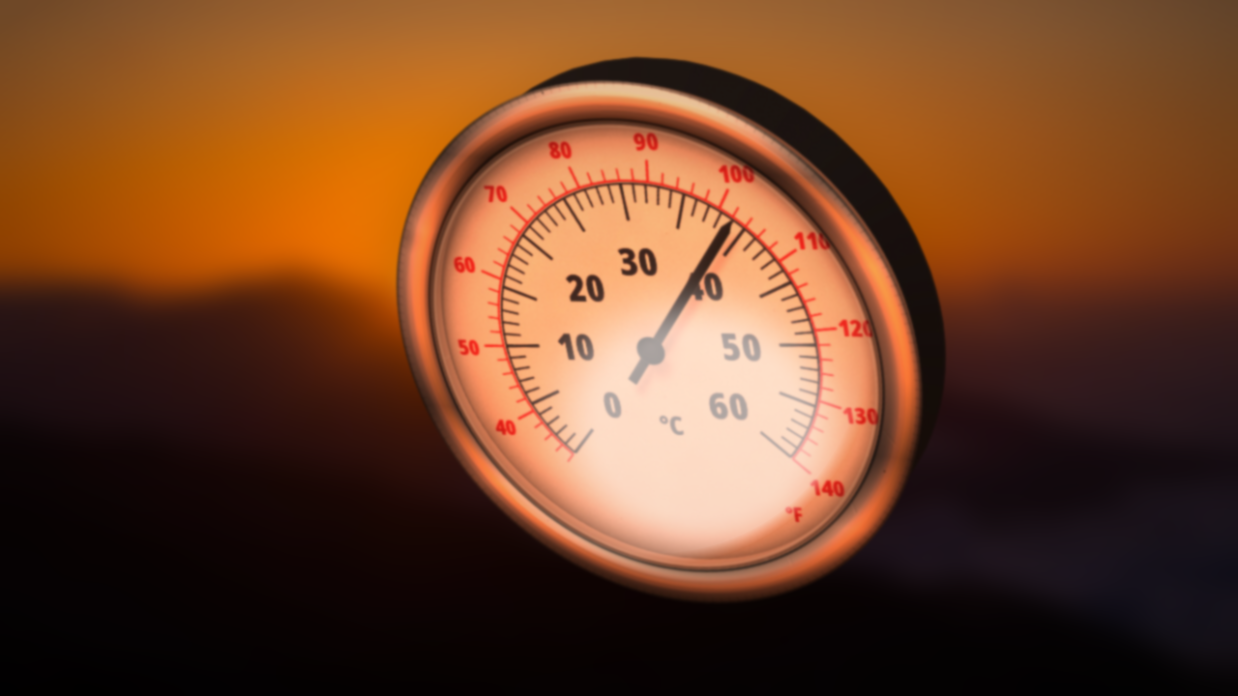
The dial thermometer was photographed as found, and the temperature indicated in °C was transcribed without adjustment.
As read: 39 °C
